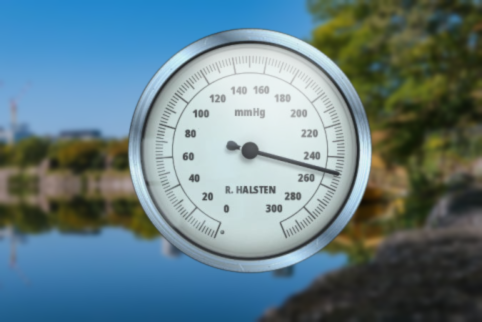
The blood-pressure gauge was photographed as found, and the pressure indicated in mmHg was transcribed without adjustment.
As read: 250 mmHg
